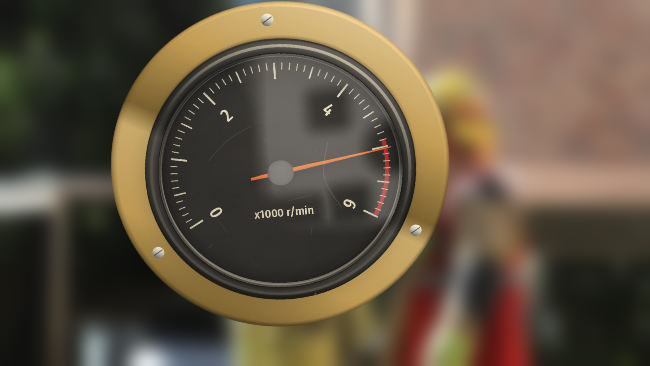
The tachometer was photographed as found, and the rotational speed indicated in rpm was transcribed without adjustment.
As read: 5000 rpm
